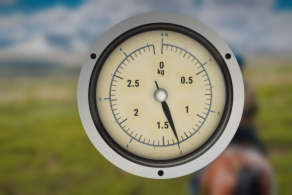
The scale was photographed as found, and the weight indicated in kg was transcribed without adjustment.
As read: 1.35 kg
